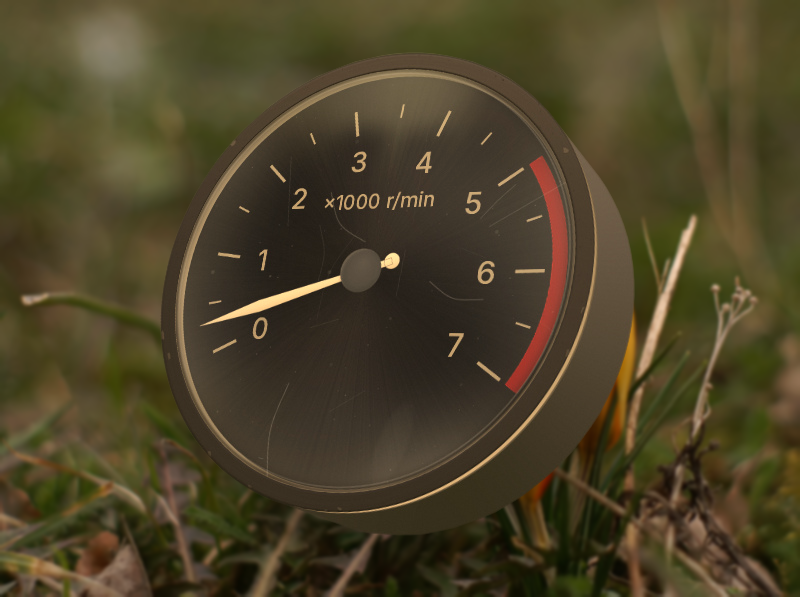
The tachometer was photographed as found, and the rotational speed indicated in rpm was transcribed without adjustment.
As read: 250 rpm
